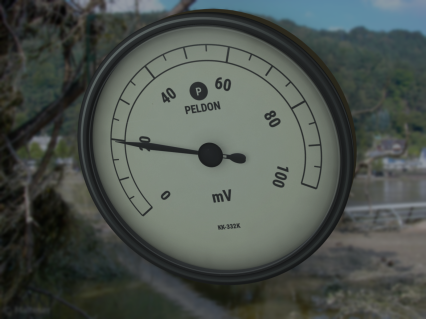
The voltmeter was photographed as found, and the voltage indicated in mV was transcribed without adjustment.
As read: 20 mV
